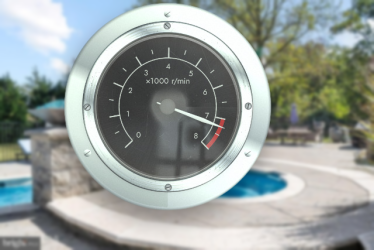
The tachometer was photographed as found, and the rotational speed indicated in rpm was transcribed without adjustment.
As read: 7250 rpm
